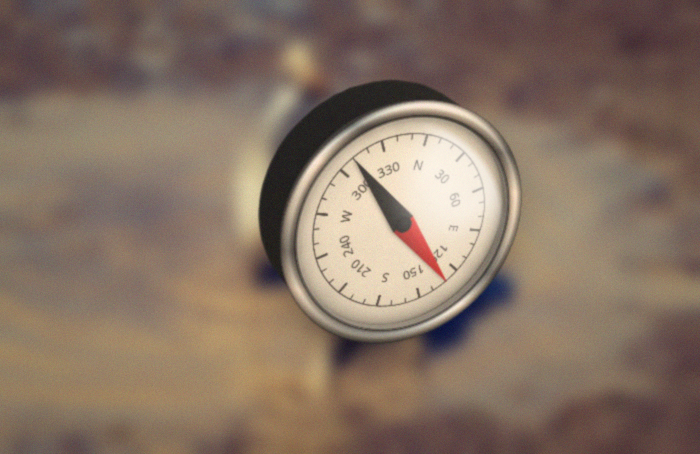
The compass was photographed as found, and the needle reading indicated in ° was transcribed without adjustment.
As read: 130 °
